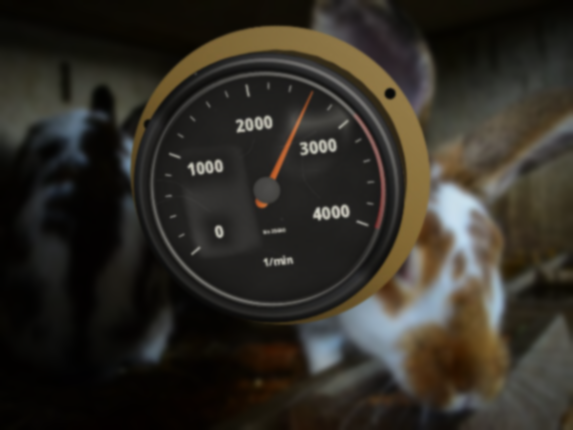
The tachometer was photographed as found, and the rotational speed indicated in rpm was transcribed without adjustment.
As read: 2600 rpm
